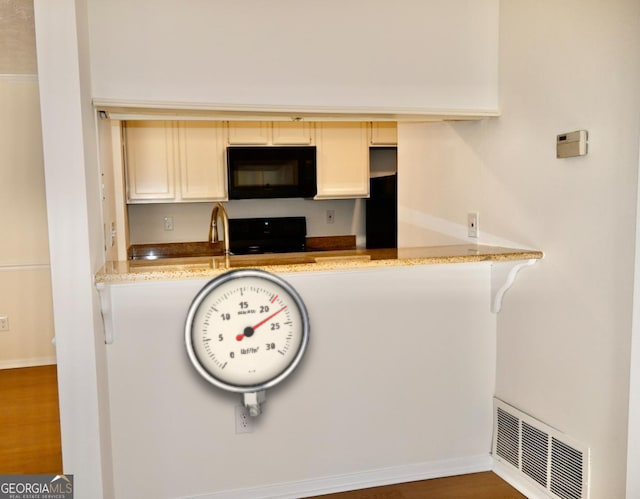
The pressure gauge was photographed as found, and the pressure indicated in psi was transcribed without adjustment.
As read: 22.5 psi
